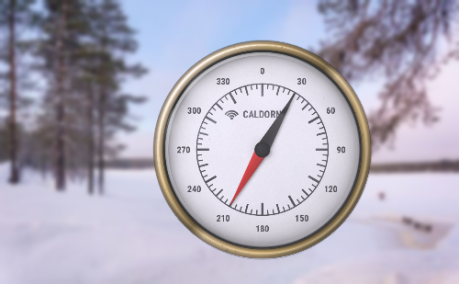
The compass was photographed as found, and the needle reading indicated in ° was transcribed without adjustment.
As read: 210 °
